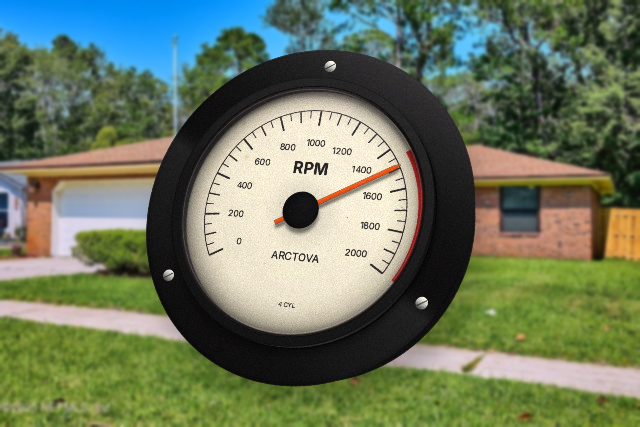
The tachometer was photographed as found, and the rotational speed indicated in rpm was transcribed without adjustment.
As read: 1500 rpm
